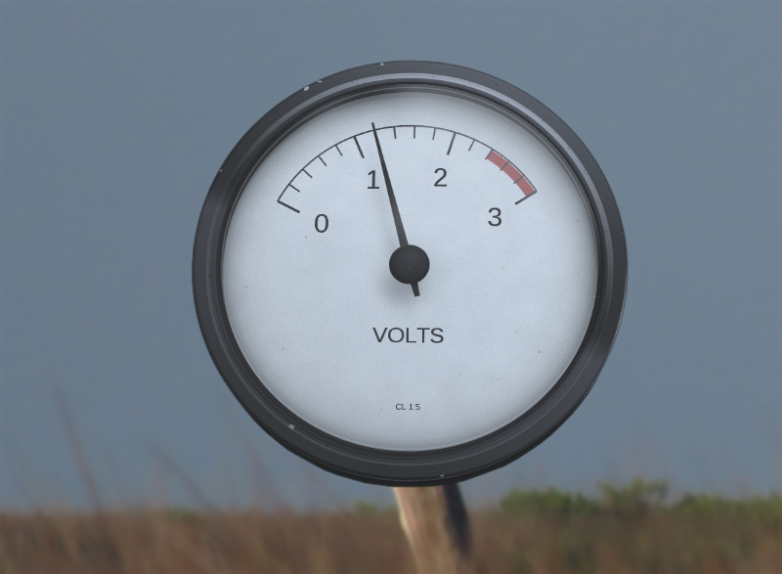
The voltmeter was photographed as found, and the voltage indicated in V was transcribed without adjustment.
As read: 1.2 V
